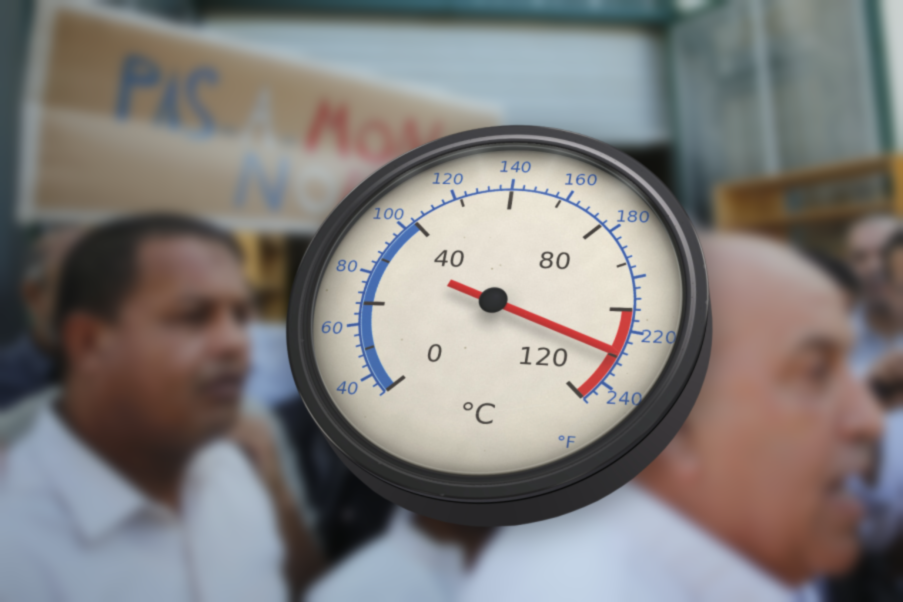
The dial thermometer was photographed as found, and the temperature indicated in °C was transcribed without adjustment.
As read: 110 °C
